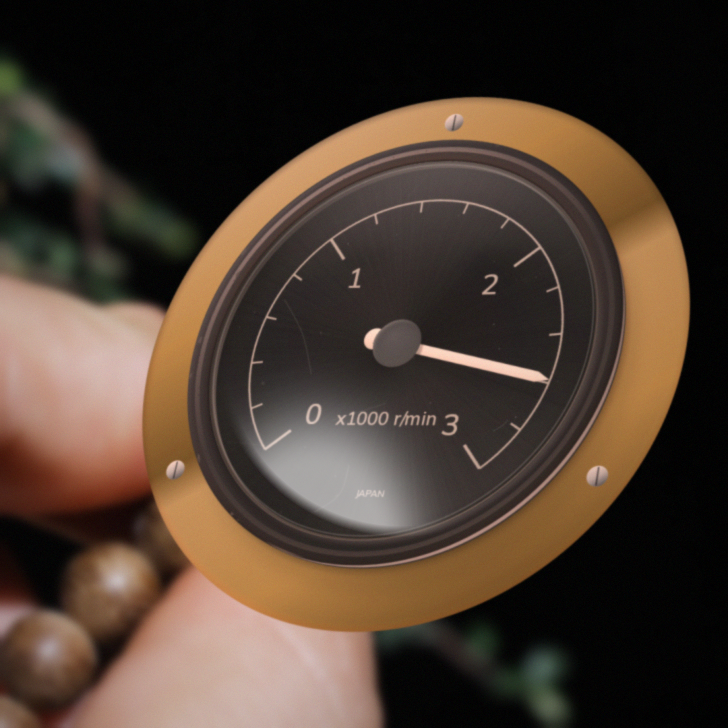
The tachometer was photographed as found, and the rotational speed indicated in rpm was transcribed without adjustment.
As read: 2600 rpm
